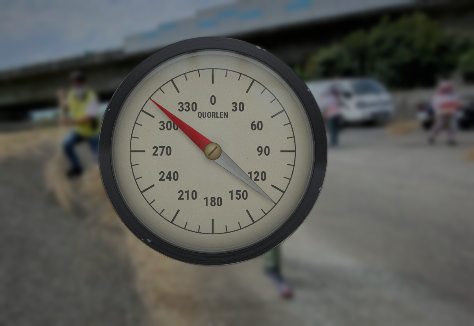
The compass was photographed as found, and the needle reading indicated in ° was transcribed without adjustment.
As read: 310 °
